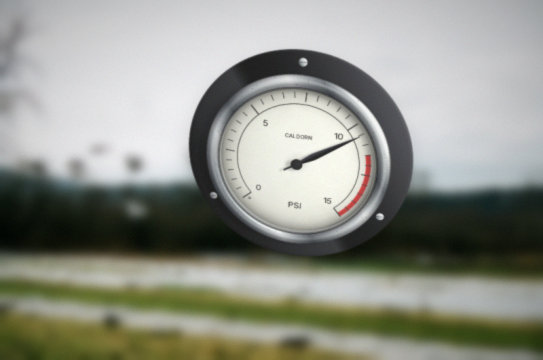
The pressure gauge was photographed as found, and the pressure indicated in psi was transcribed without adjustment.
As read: 10.5 psi
